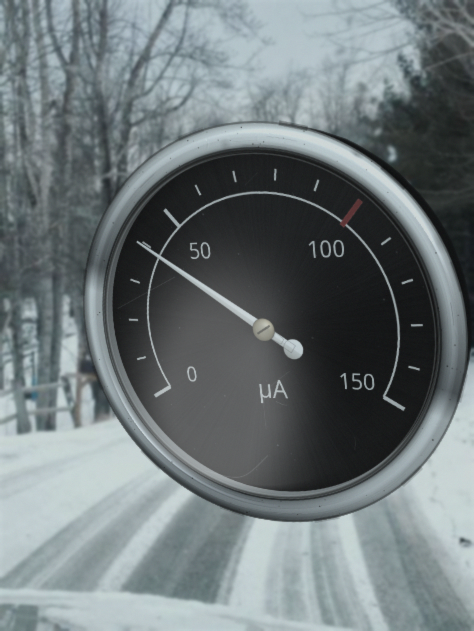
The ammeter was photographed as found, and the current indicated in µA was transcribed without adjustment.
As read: 40 µA
